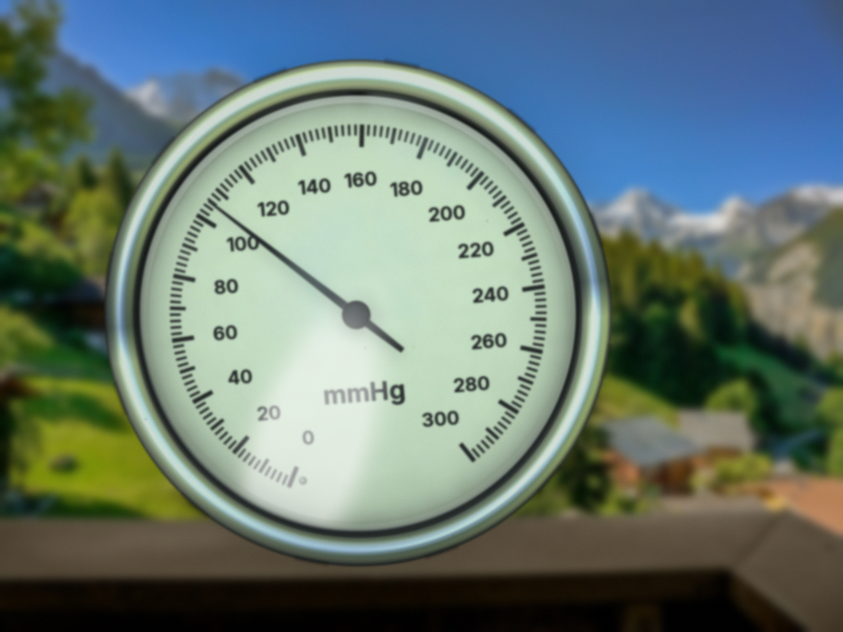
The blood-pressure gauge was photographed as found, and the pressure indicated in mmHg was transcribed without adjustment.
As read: 106 mmHg
